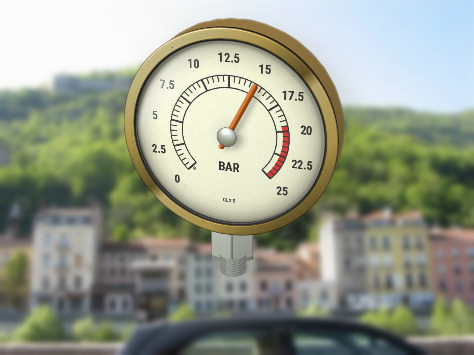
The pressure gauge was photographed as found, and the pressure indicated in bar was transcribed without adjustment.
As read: 15 bar
